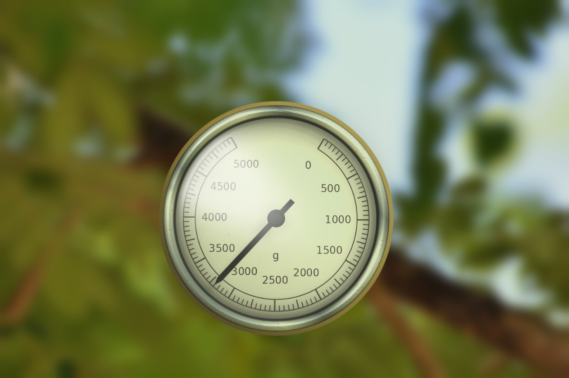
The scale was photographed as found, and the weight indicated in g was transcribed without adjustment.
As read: 3200 g
